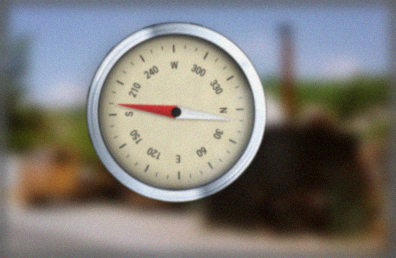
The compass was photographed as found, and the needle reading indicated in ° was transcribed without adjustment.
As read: 190 °
